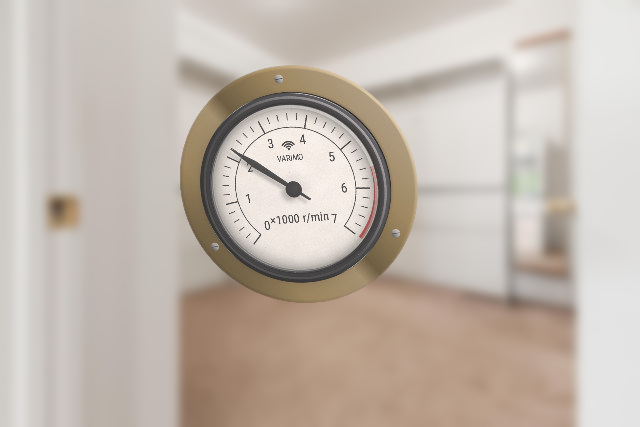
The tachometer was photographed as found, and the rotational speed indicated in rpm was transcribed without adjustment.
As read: 2200 rpm
